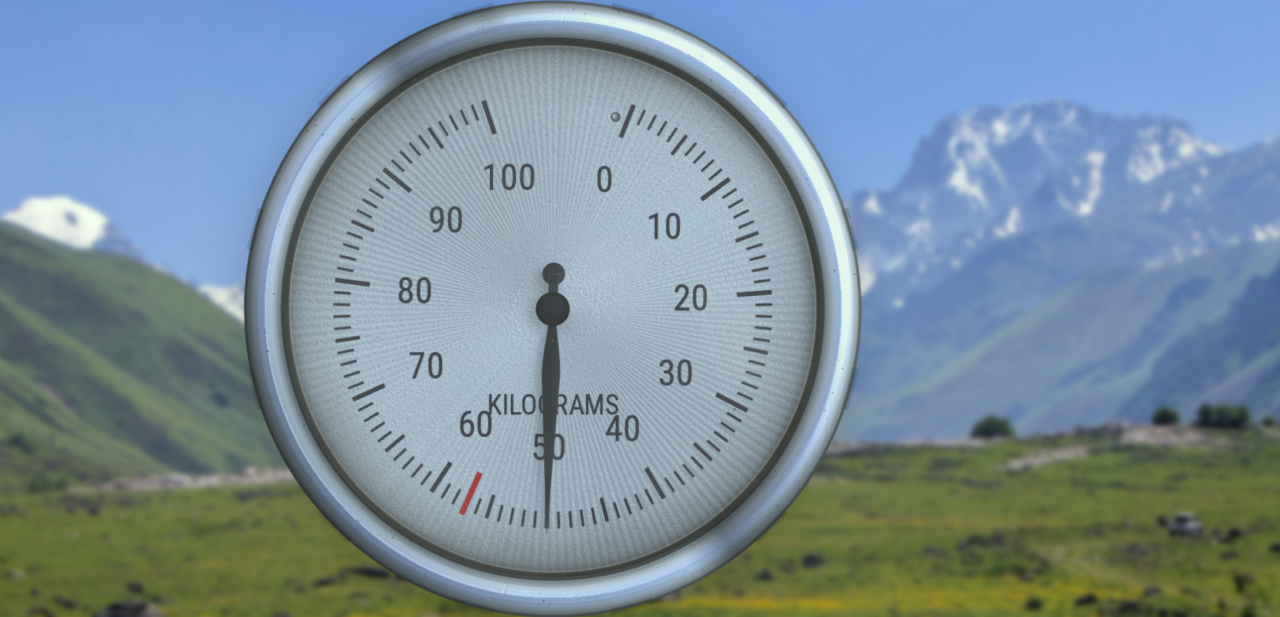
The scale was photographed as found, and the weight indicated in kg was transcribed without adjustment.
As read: 50 kg
